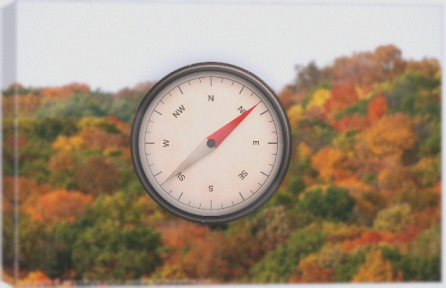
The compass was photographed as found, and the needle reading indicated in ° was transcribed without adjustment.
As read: 50 °
